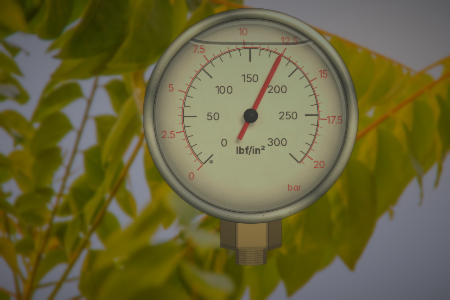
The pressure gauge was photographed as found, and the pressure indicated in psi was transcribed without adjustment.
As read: 180 psi
